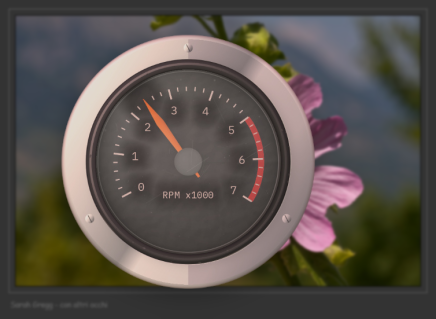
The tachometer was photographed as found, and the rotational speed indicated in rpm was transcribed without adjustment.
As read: 2400 rpm
